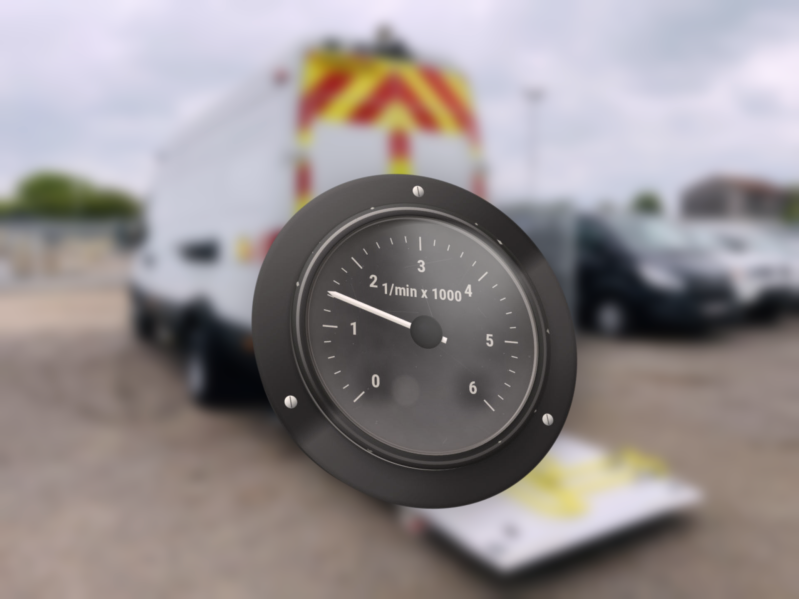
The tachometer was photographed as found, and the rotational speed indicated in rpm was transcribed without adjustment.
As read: 1400 rpm
